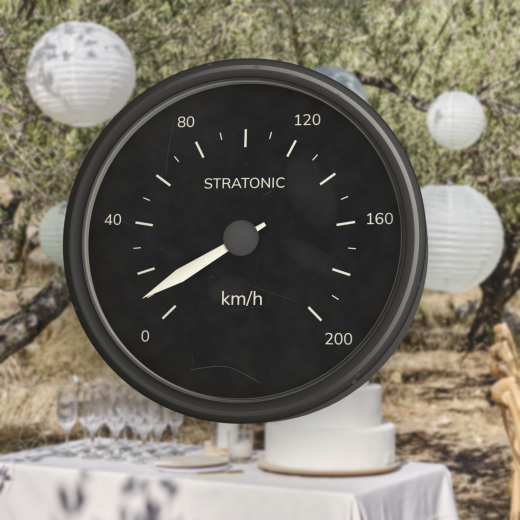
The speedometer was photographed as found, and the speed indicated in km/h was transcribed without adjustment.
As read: 10 km/h
